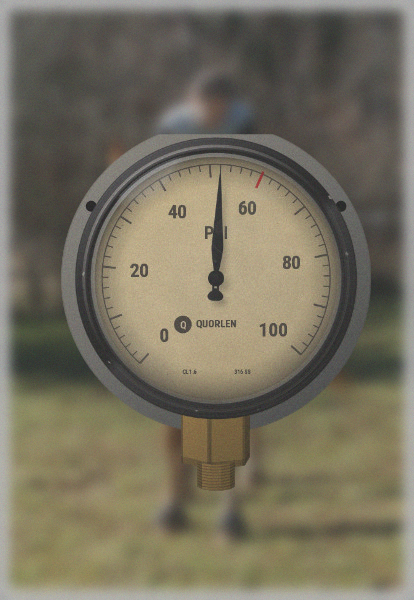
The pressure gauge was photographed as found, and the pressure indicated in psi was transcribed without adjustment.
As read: 52 psi
